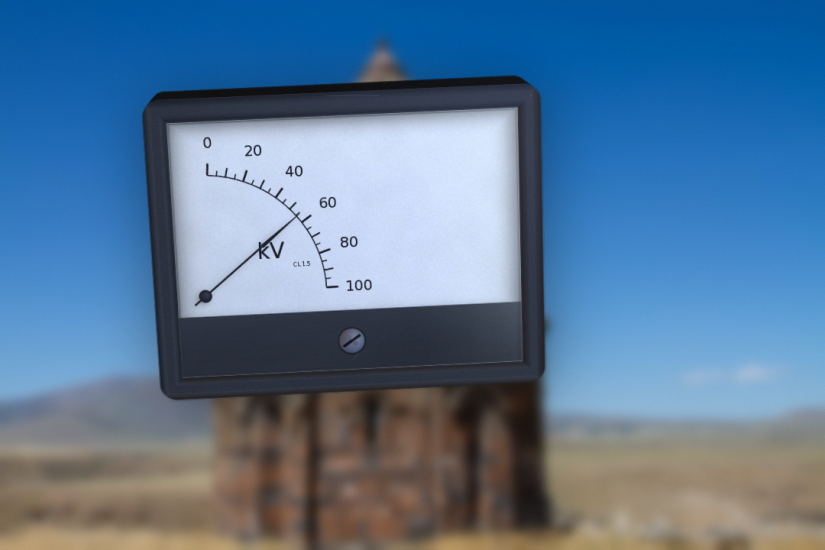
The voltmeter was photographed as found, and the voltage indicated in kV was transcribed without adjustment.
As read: 55 kV
